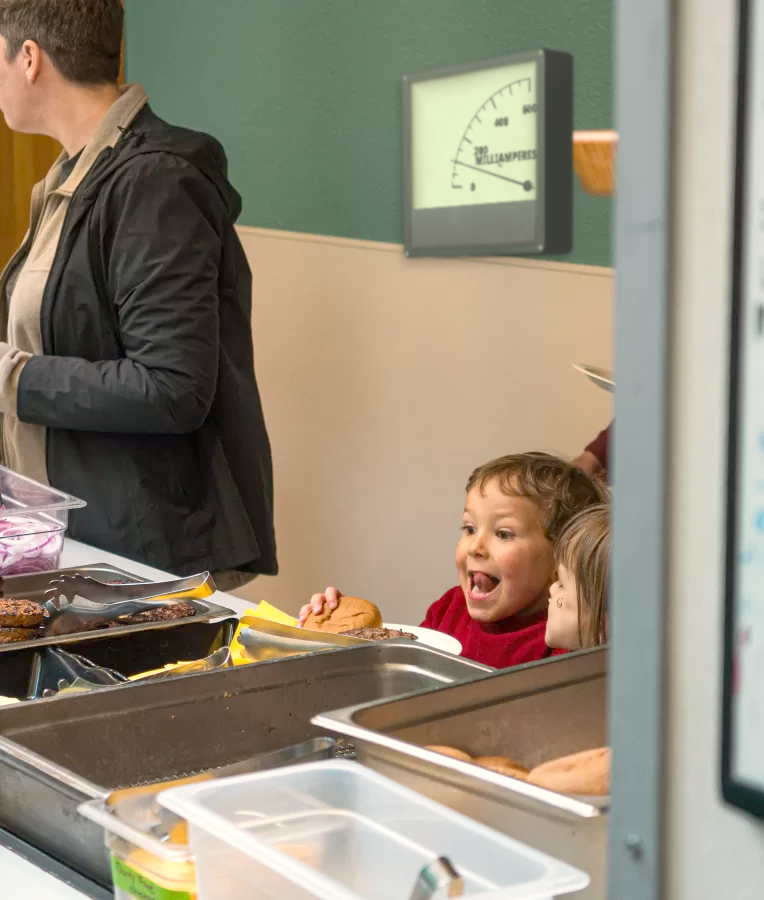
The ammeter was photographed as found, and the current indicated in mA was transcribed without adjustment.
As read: 100 mA
